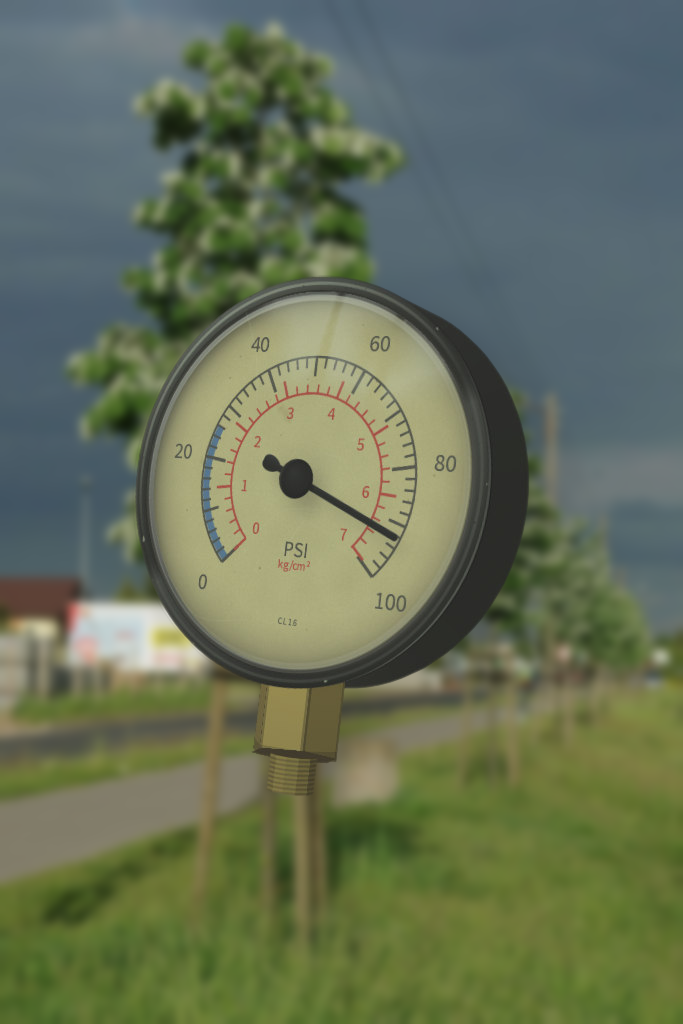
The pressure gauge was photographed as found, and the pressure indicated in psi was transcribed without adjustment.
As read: 92 psi
